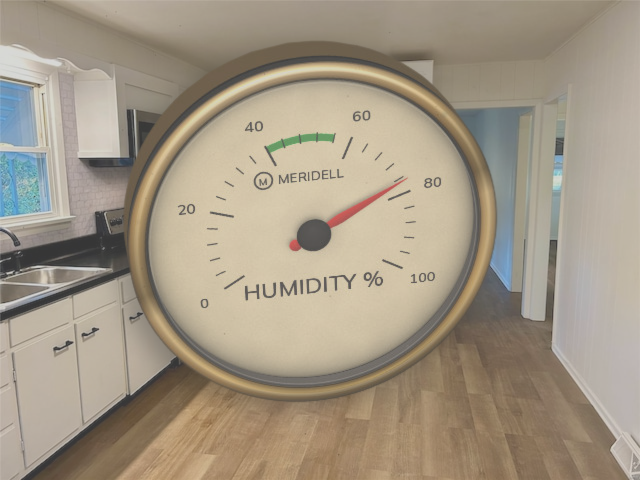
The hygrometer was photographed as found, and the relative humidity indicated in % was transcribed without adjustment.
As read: 76 %
